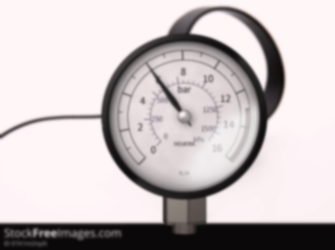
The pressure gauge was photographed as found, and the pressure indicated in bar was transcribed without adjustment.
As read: 6 bar
